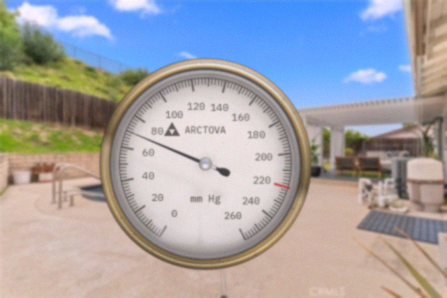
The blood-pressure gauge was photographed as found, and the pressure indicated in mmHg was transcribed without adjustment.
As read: 70 mmHg
